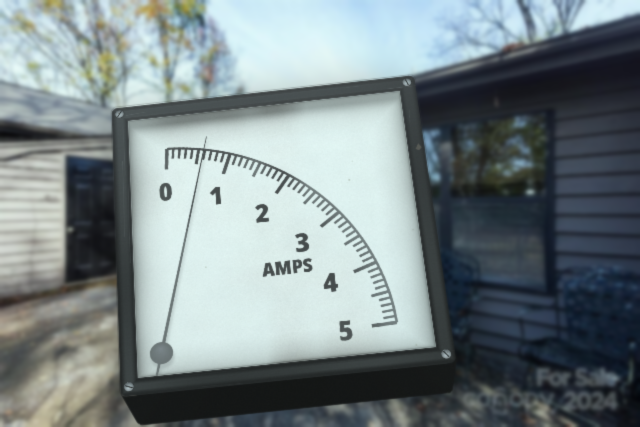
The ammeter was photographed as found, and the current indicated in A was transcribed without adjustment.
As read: 0.6 A
